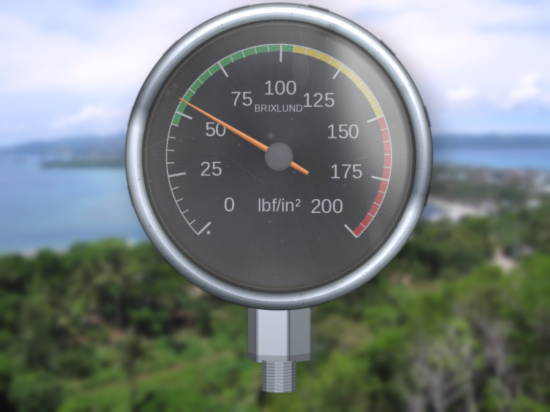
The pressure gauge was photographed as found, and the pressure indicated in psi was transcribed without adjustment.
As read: 55 psi
